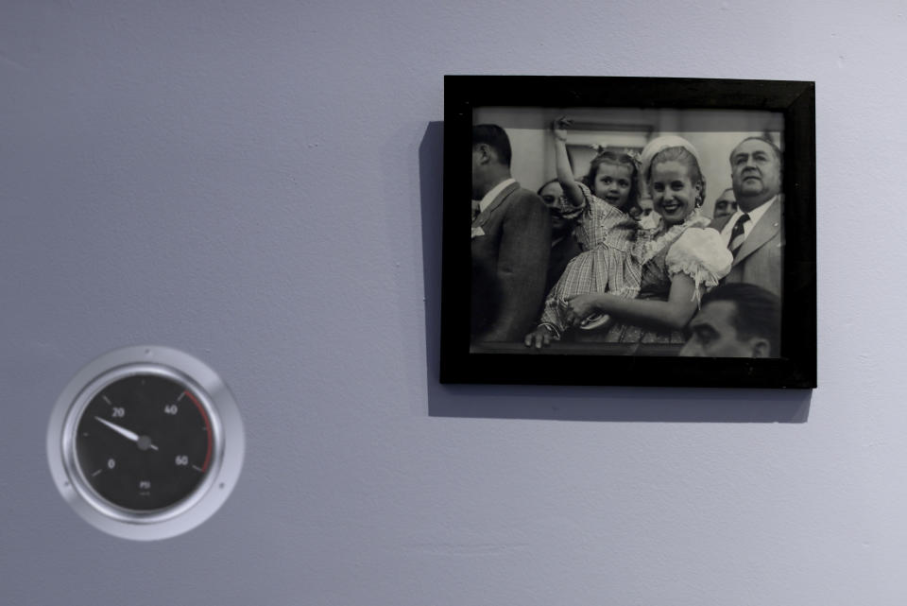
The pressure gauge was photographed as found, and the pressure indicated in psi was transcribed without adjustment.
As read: 15 psi
